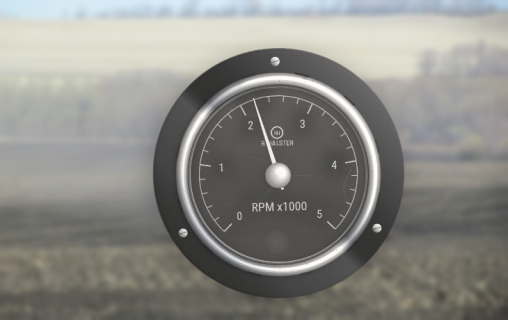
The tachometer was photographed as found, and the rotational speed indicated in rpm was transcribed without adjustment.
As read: 2200 rpm
